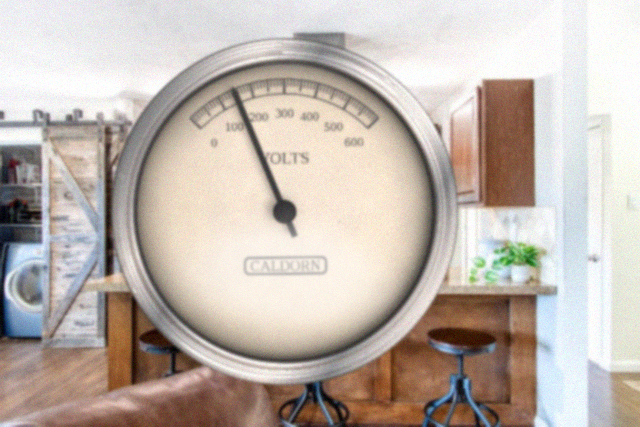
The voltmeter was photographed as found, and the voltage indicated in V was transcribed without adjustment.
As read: 150 V
